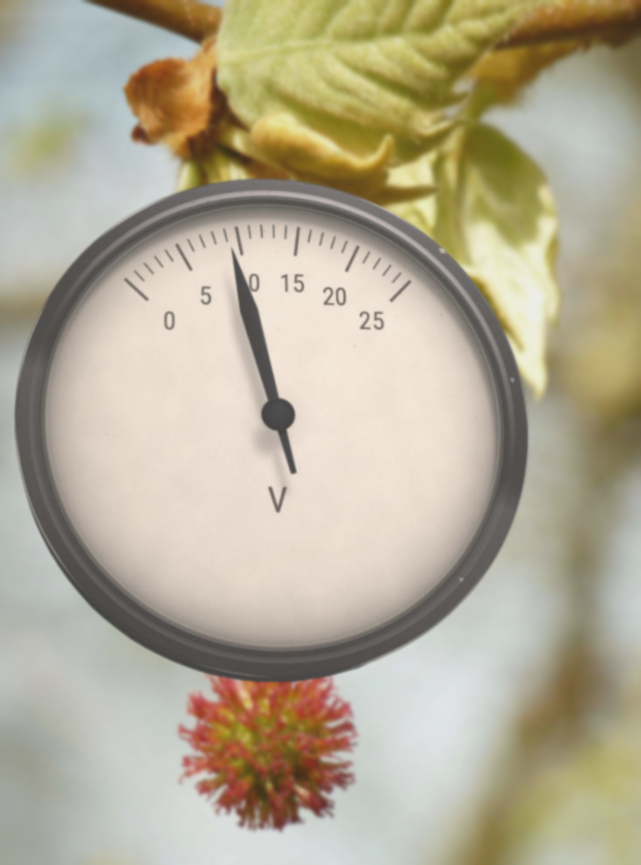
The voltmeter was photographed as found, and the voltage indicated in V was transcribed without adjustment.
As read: 9 V
